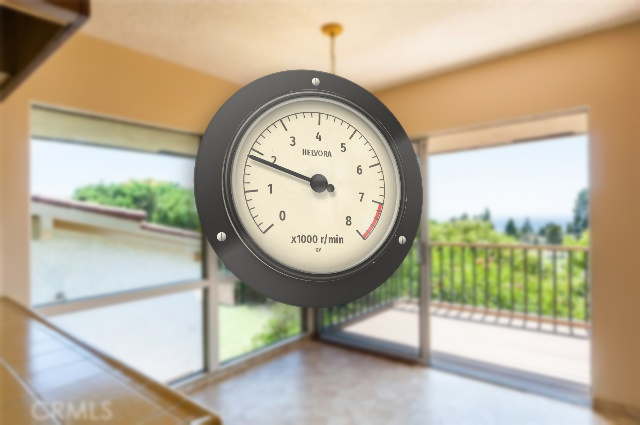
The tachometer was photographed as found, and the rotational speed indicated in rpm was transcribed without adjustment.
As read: 1800 rpm
